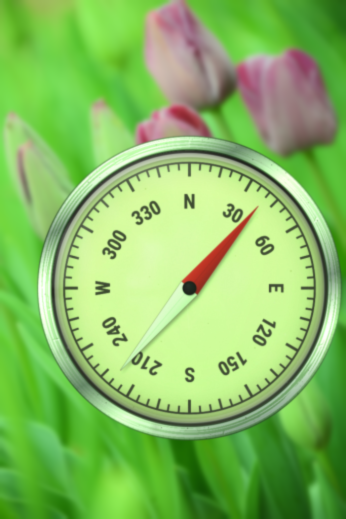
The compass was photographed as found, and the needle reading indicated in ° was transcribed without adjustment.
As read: 40 °
